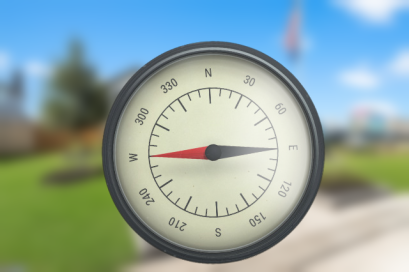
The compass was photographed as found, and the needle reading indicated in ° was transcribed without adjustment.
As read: 270 °
